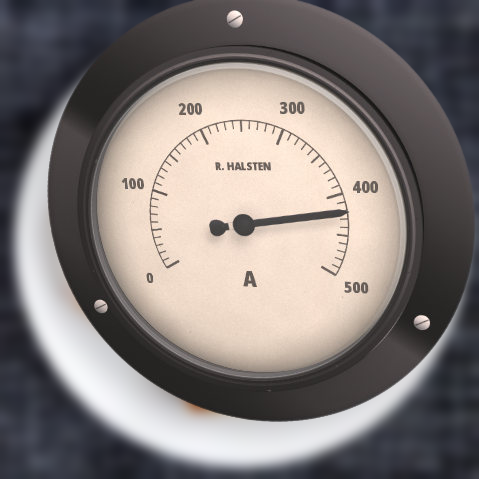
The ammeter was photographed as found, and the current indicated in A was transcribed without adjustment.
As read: 420 A
